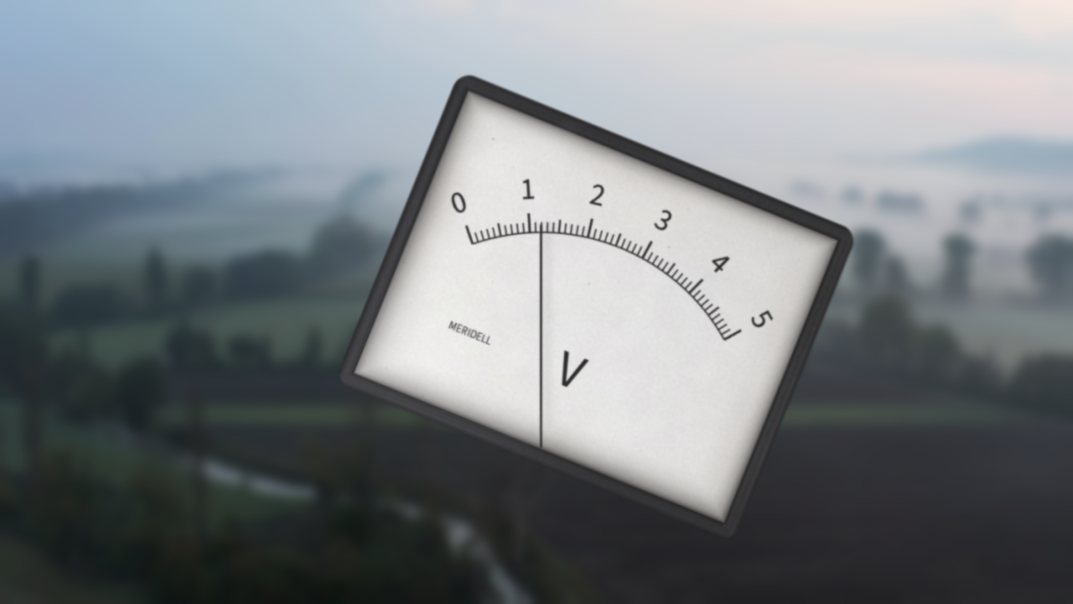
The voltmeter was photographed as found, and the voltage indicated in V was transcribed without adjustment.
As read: 1.2 V
